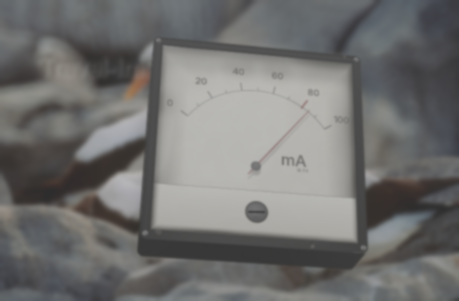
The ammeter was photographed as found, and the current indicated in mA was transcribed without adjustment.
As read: 85 mA
